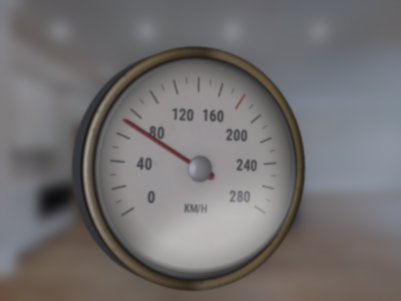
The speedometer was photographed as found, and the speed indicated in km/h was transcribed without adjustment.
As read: 70 km/h
